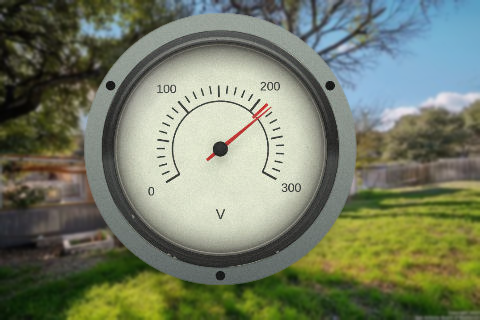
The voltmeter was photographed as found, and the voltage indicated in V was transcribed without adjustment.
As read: 215 V
